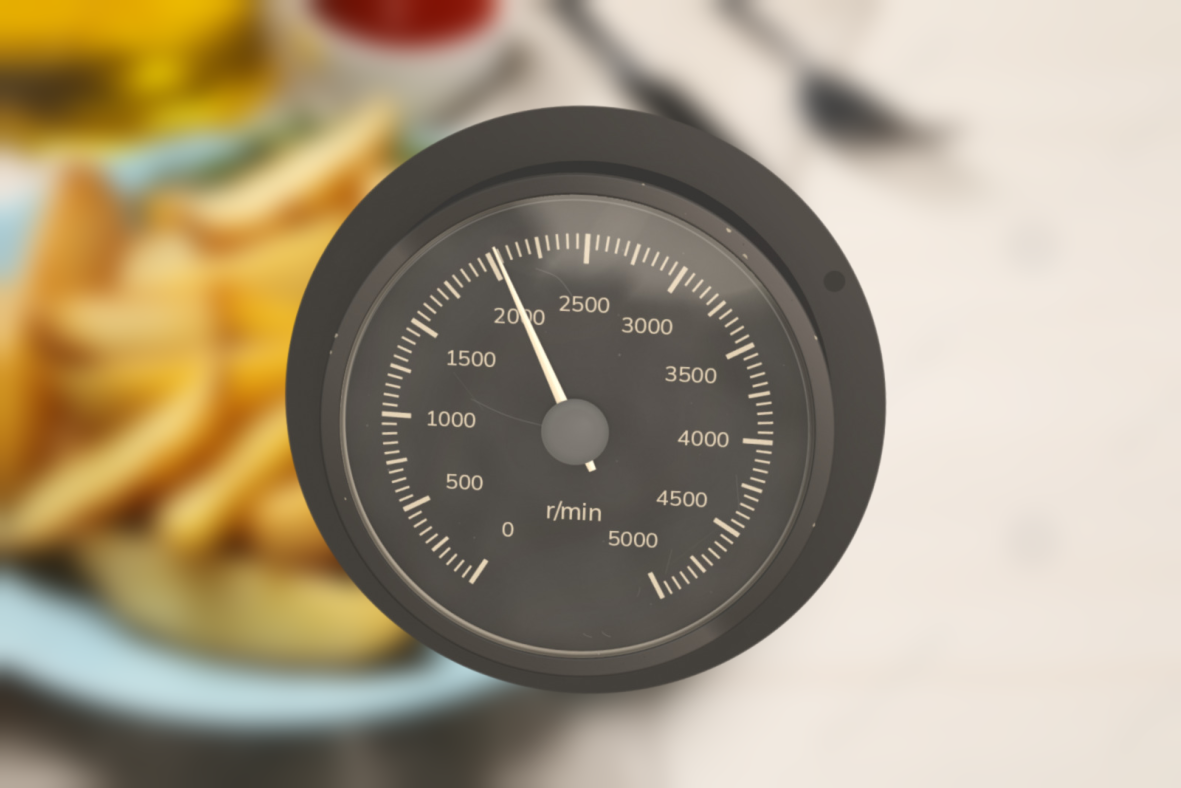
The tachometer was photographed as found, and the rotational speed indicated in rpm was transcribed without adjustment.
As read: 2050 rpm
